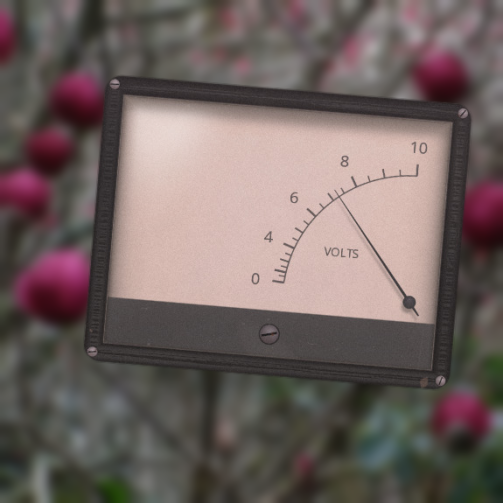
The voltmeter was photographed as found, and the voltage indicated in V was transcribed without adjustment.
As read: 7.25 V
